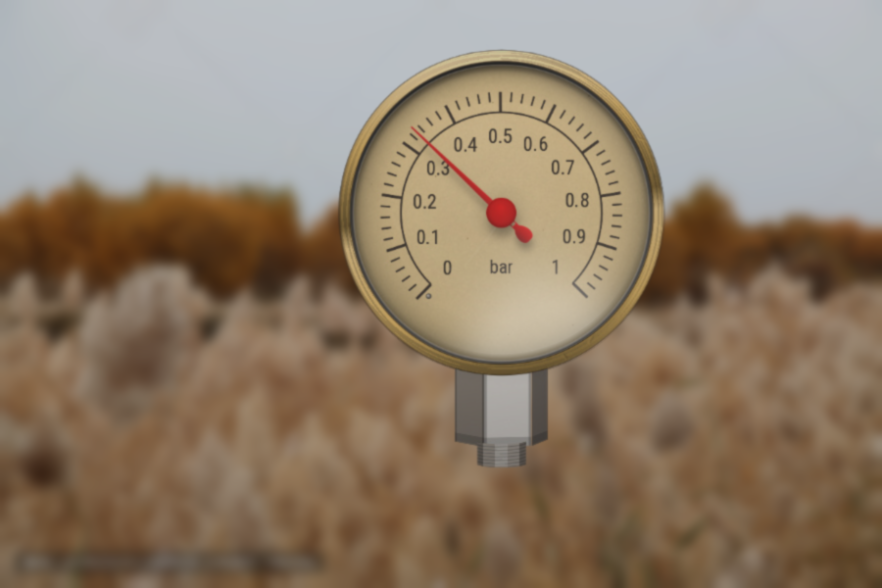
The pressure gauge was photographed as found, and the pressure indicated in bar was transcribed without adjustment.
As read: 0.33 bar
